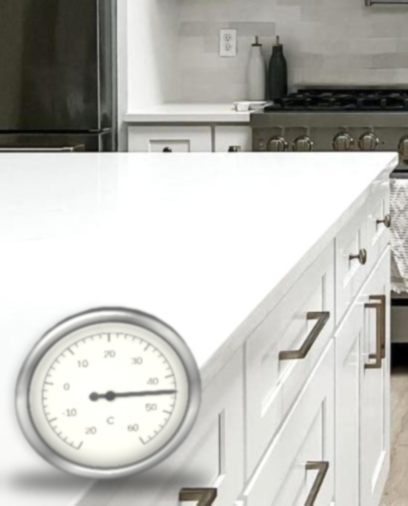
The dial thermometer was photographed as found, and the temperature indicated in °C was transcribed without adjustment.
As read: 44 °C
